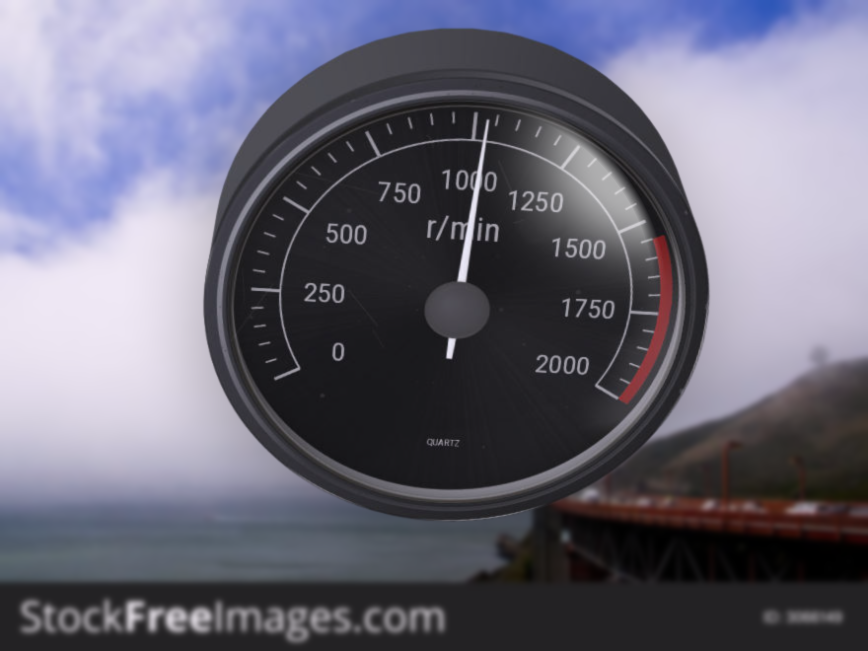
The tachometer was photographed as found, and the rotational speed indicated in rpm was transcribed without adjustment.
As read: 1025 rpm
